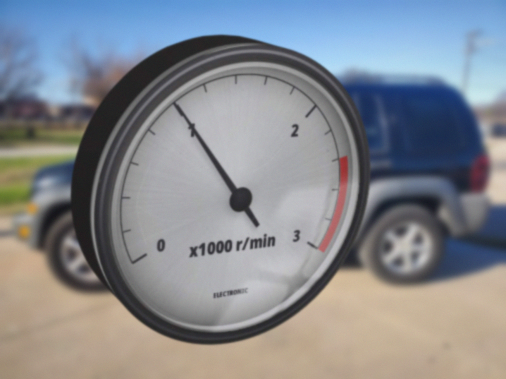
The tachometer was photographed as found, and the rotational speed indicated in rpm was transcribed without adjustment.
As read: 1000 rpm
